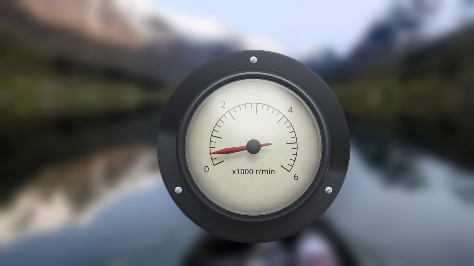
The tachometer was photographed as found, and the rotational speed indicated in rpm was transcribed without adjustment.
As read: 400 rpm
